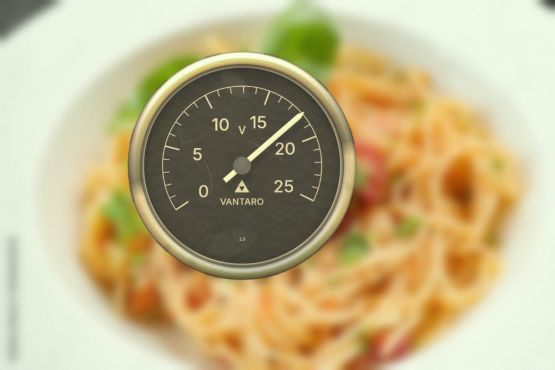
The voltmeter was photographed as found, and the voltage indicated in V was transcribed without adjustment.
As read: 18 V
